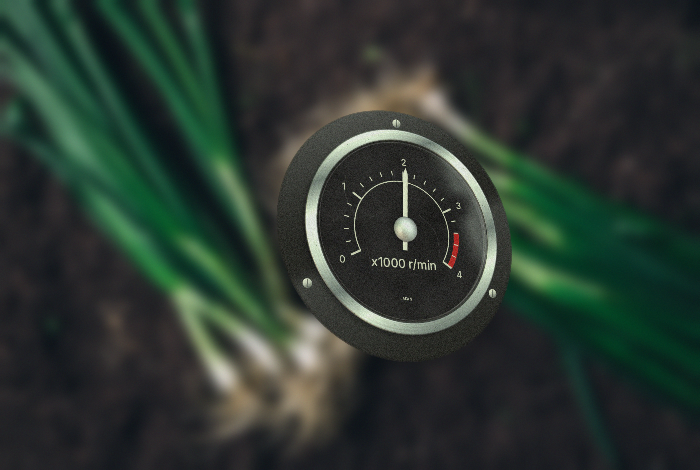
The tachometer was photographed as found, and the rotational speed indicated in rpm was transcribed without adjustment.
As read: 2000 rpm
